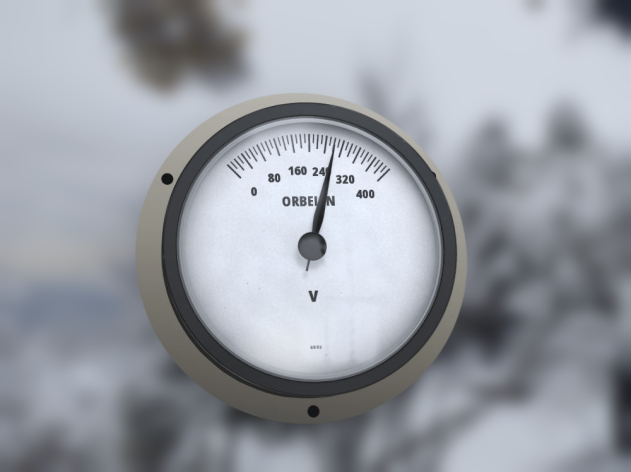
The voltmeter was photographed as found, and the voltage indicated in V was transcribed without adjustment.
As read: 260 V
